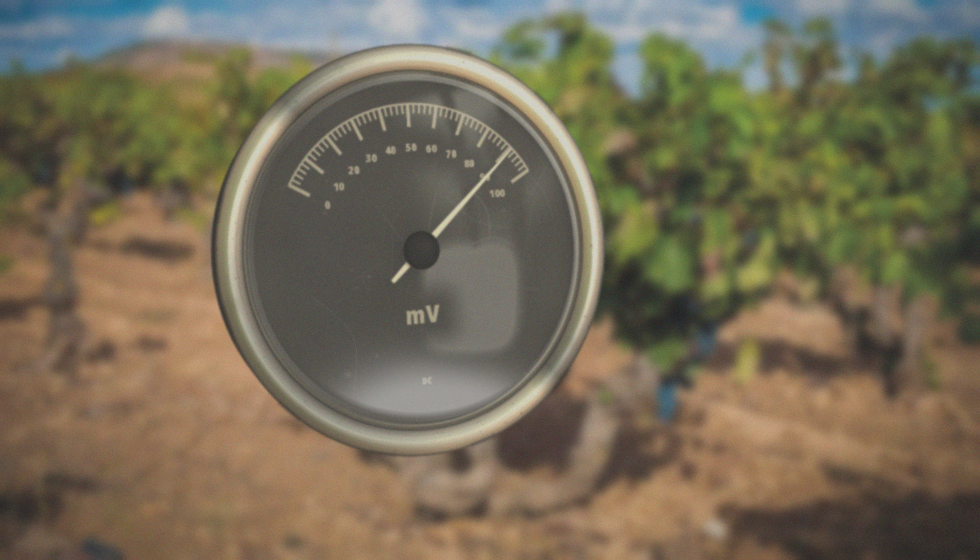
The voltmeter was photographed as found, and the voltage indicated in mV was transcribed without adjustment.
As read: 90 mV
